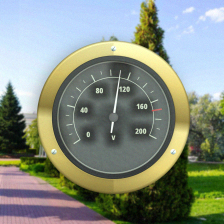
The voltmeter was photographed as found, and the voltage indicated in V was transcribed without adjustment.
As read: 110 V
